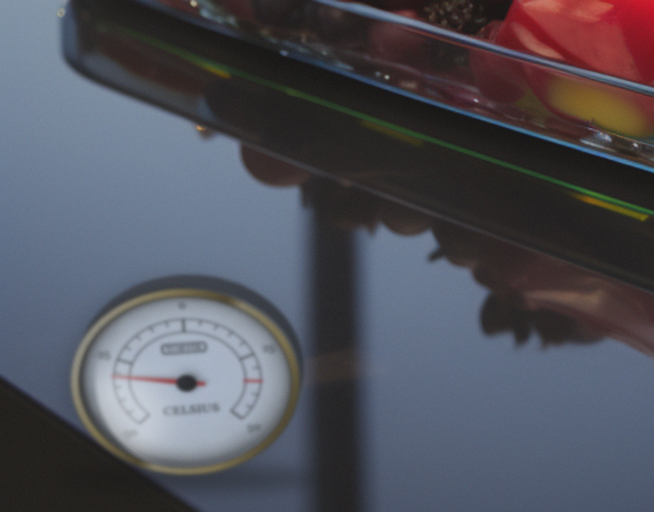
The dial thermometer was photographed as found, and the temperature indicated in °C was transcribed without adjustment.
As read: -30 °C
